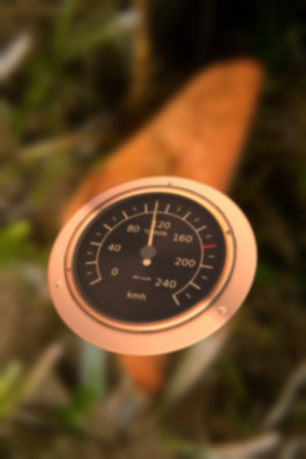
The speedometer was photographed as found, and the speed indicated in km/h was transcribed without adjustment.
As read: 110 km/h
